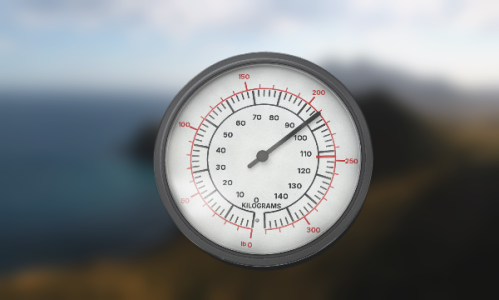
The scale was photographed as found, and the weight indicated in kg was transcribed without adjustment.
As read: 96 kg
